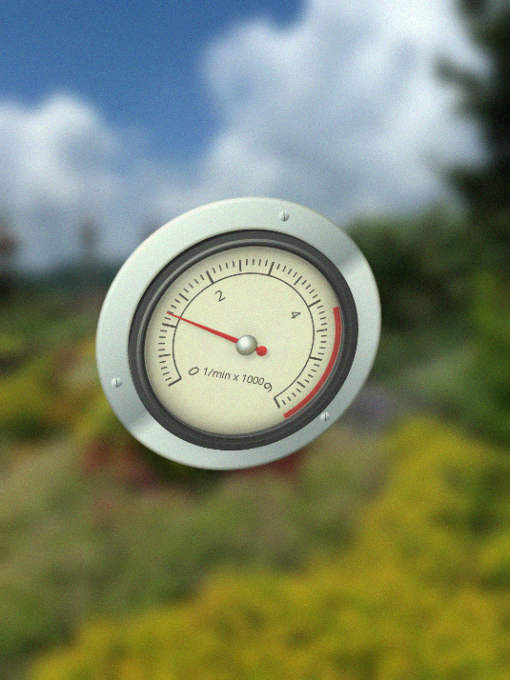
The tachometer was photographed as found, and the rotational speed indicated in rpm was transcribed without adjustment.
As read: 1200 rpm
